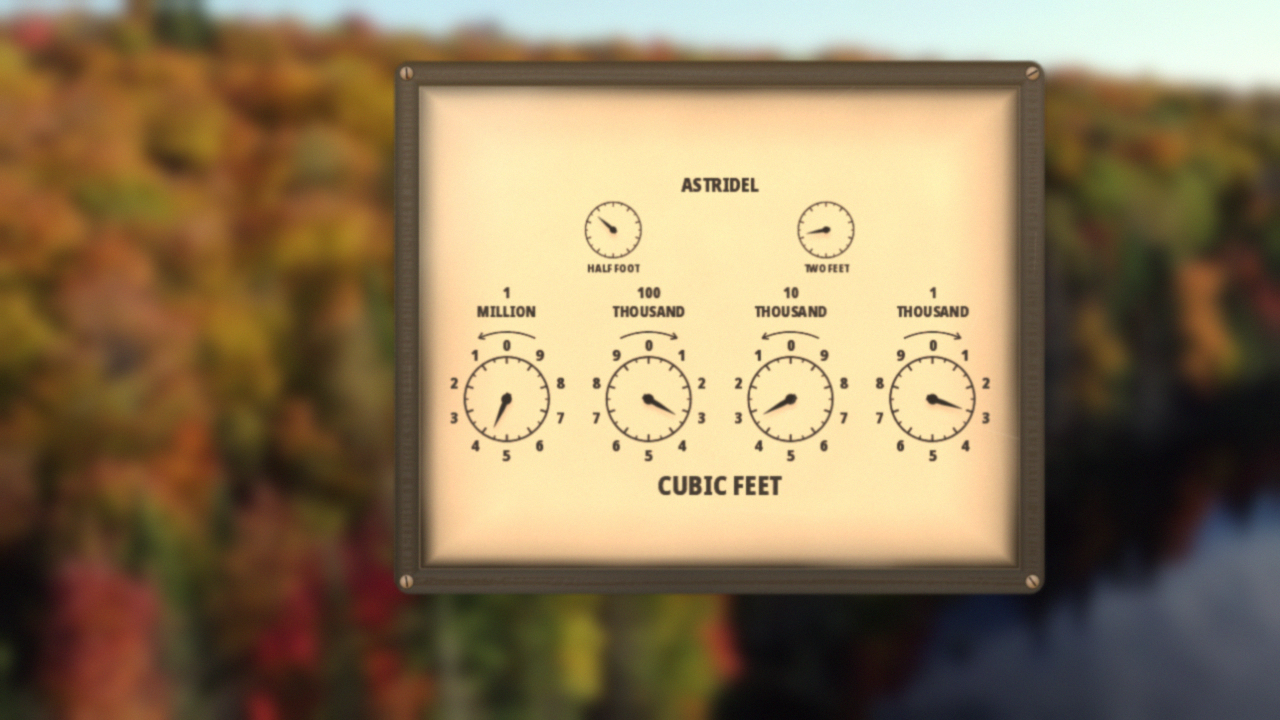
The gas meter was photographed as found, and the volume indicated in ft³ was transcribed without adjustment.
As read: 433300 ft³
